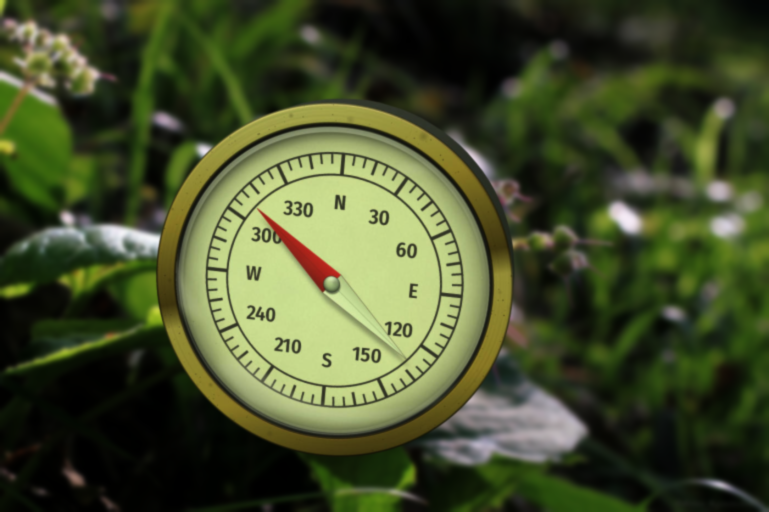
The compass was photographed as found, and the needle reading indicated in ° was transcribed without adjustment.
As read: 310 °
